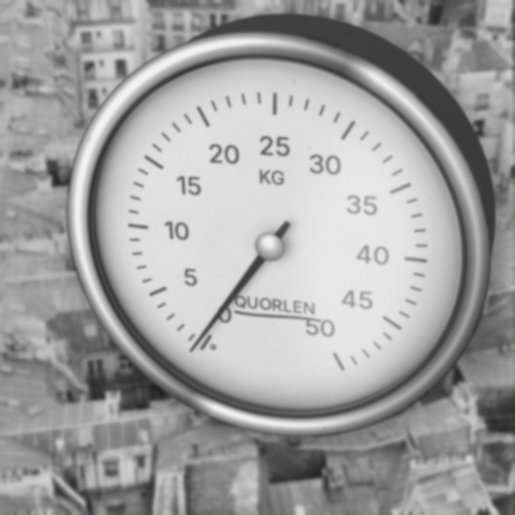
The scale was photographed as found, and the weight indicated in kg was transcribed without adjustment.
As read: 0.5 kg
